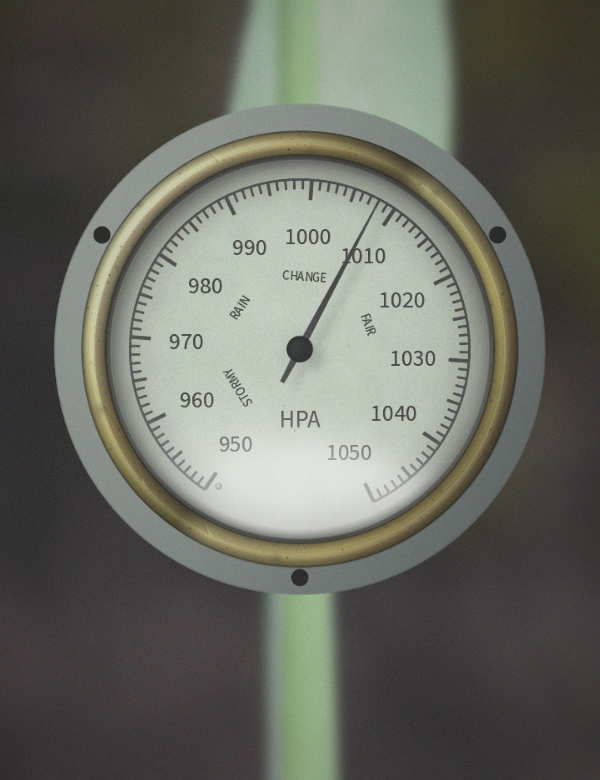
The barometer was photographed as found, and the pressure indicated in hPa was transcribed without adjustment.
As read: 1008 hPa
